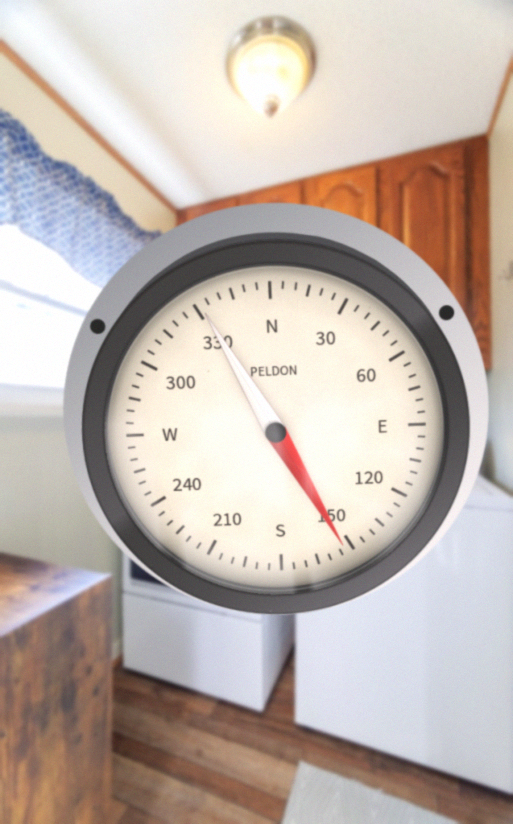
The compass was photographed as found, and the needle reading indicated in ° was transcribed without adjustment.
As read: 152.5 °
